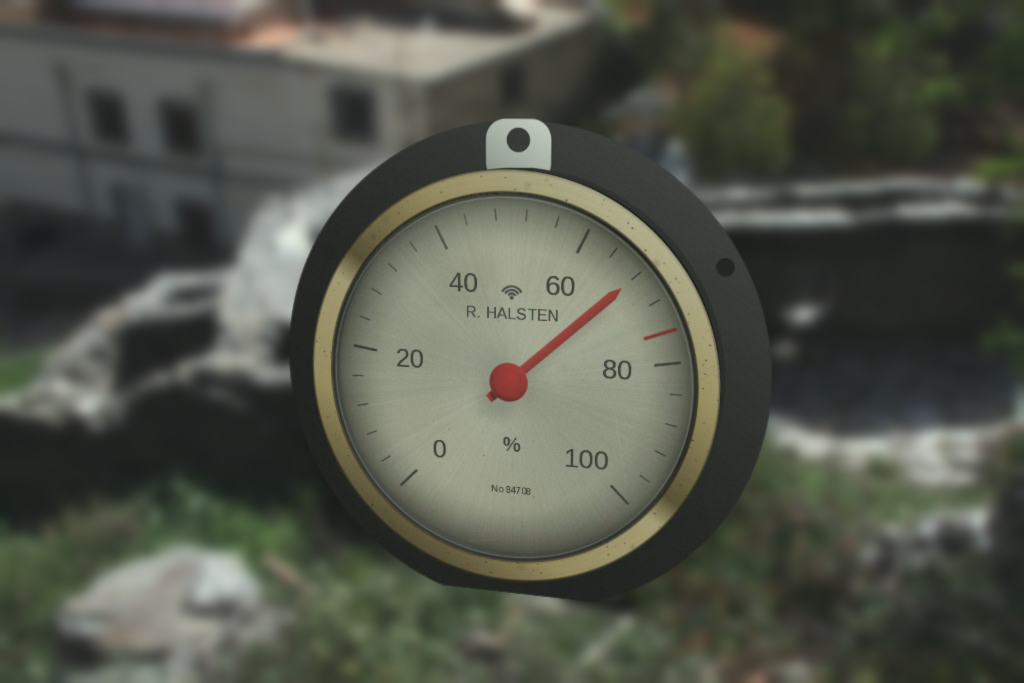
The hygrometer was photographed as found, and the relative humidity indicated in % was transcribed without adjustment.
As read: 68 %
